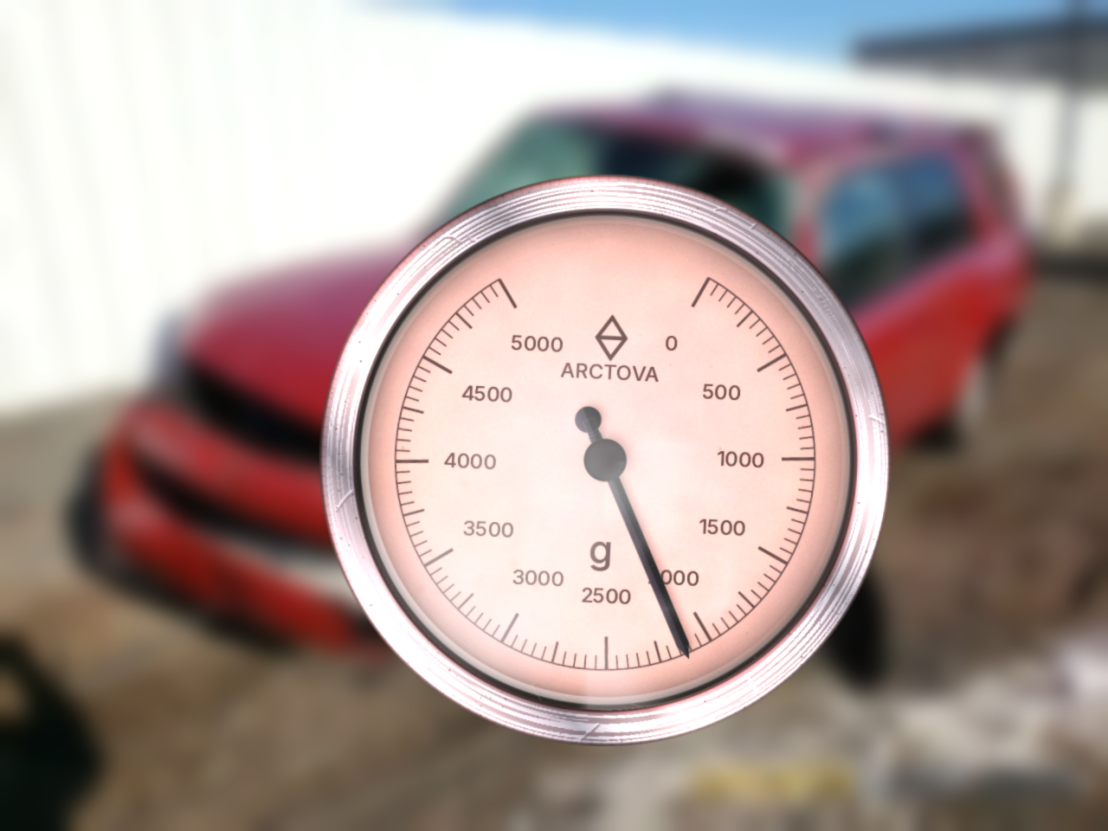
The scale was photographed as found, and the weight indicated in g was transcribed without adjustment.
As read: 2125 g
